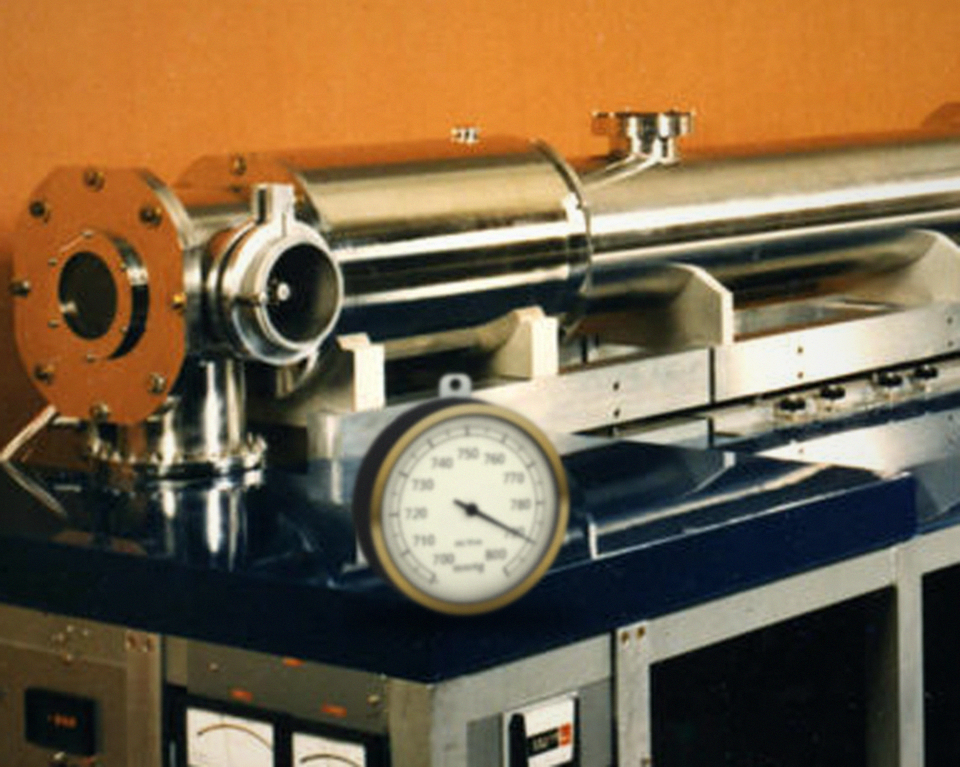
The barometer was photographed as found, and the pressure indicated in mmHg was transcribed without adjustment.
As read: 790 mmHg
